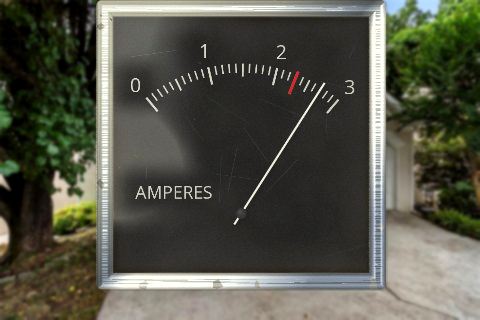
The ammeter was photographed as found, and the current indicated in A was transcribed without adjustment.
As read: 2.7 A
